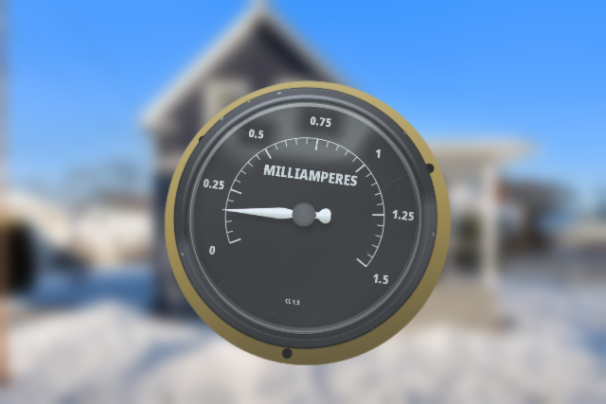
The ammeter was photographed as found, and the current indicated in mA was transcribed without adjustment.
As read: 0.15 mA
